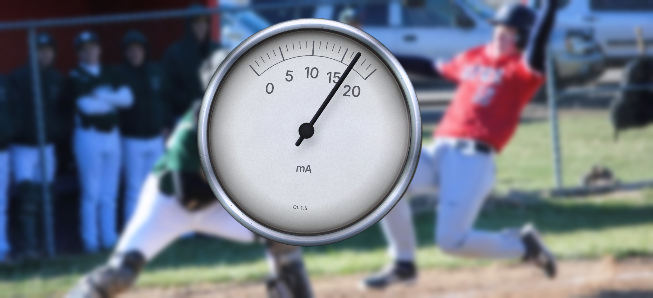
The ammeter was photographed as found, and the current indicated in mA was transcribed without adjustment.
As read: 17 mA
